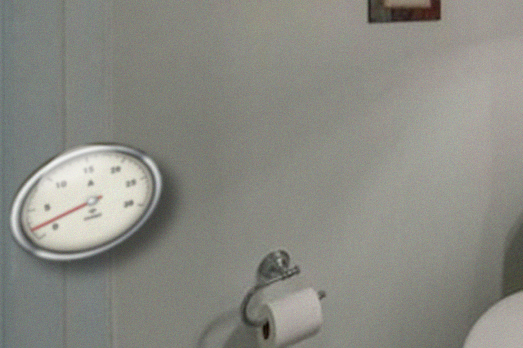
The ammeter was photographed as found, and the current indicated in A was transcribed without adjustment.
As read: 2 A
